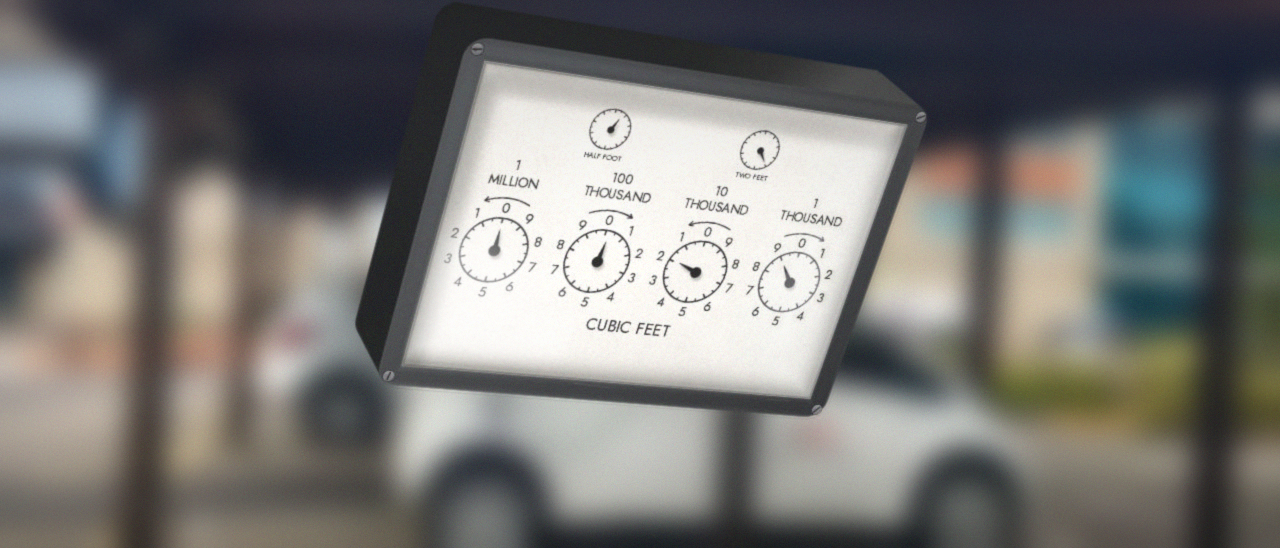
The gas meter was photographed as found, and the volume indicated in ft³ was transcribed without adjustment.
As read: 1900 ft³
